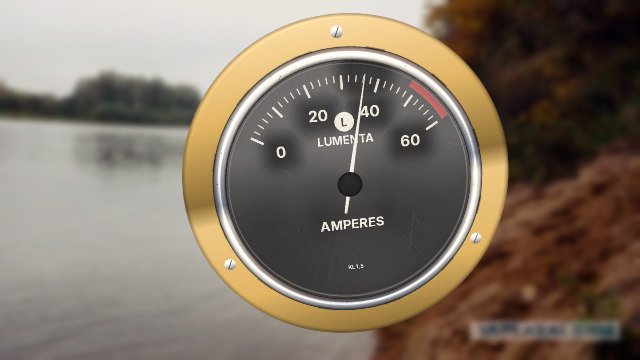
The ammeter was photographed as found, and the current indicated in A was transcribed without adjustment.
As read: 36 A
